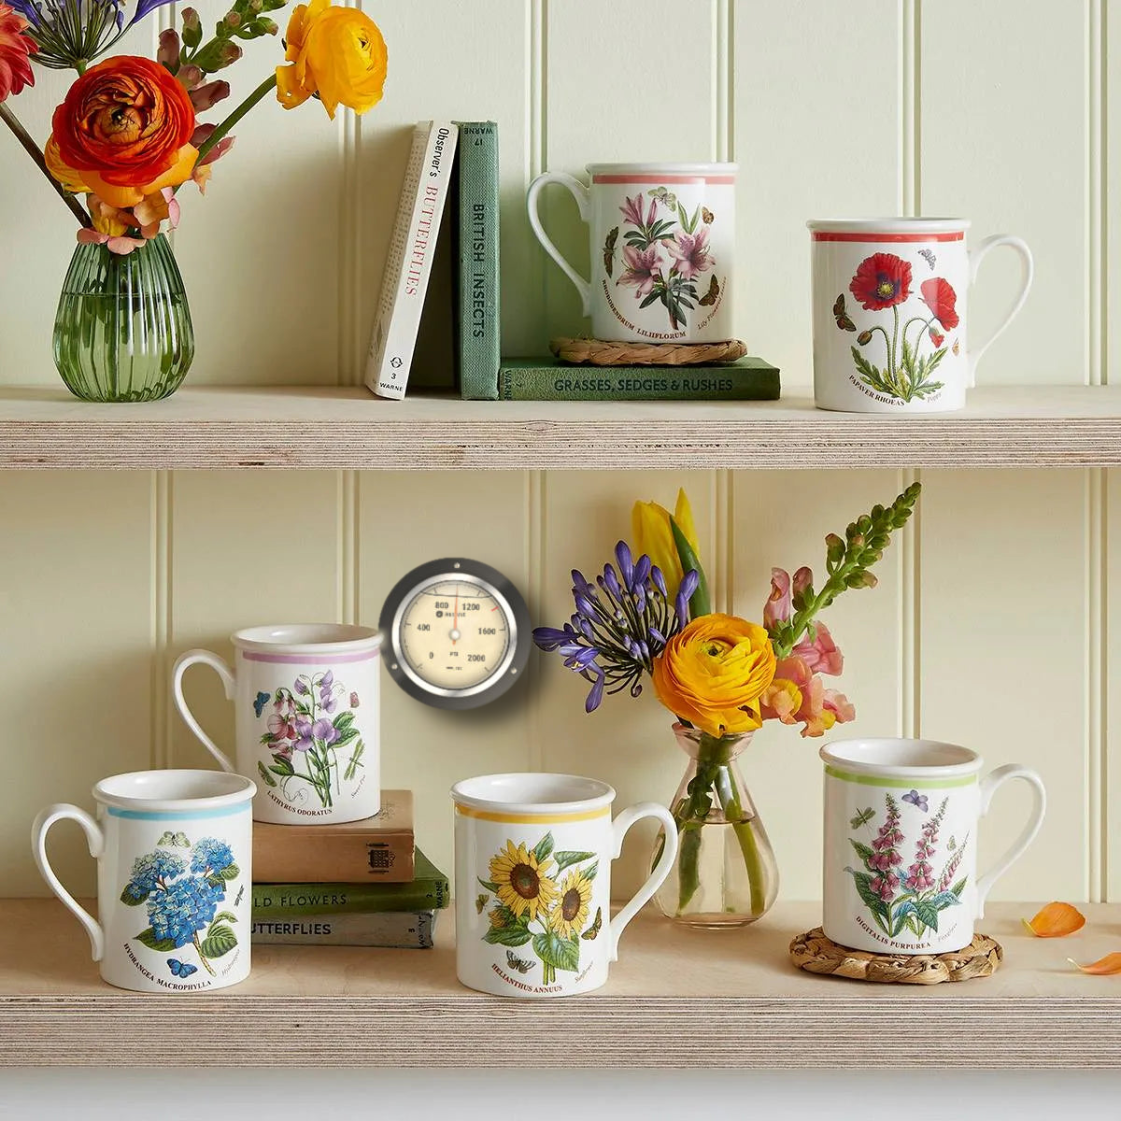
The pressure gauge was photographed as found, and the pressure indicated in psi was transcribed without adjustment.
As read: 1000 psi
